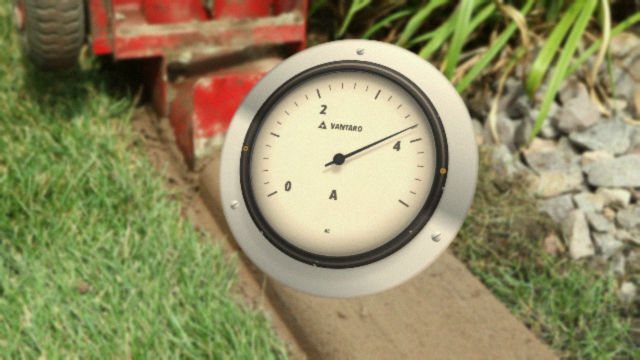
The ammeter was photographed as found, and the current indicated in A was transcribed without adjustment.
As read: 3.8 A
